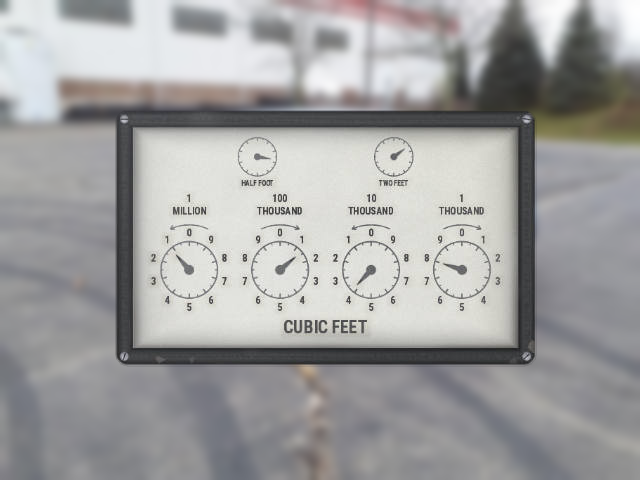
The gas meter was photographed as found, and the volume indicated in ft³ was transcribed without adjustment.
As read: 113800 ft³
